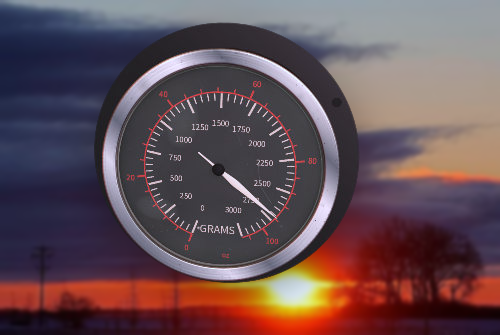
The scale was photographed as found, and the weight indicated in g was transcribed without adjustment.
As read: 2700 g
